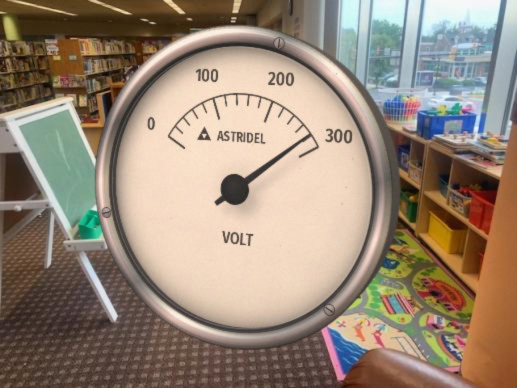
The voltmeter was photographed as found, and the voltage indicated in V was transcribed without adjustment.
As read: 280 V
